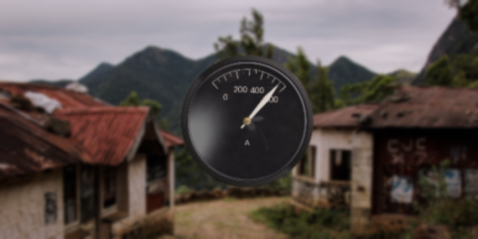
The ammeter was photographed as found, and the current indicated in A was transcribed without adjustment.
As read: 550 A
